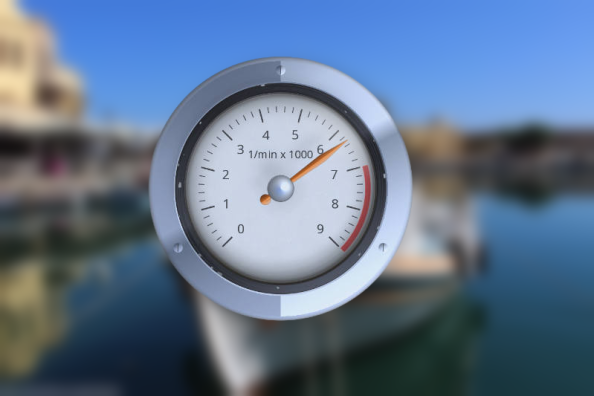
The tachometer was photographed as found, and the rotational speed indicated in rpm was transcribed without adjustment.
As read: 6300 rpm
